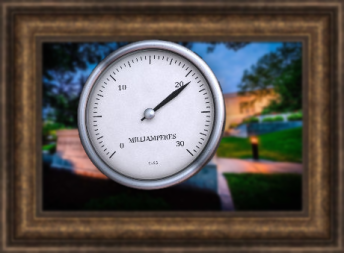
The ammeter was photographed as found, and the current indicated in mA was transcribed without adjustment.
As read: 21 mA
